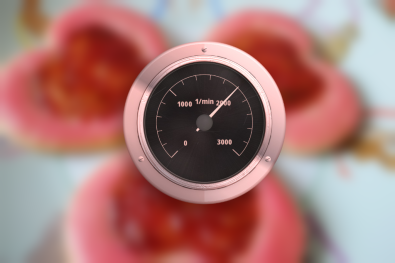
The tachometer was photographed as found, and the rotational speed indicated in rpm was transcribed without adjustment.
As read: 2000 rpm
